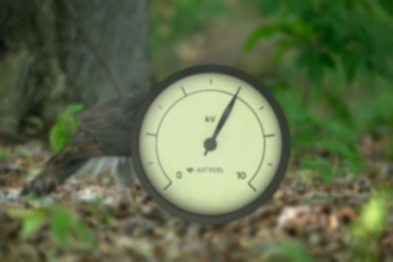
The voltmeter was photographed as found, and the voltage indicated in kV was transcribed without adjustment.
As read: 6 kV
